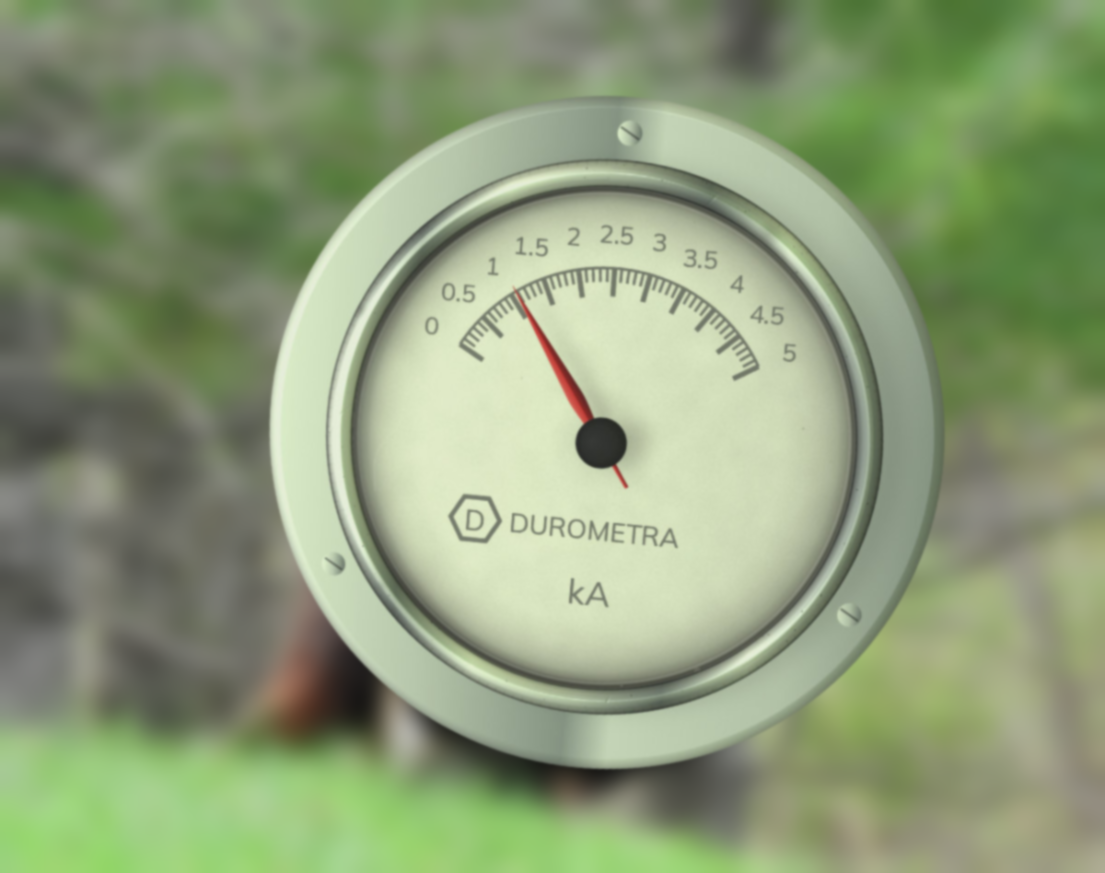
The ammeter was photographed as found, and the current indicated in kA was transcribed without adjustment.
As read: 1.1 kA
